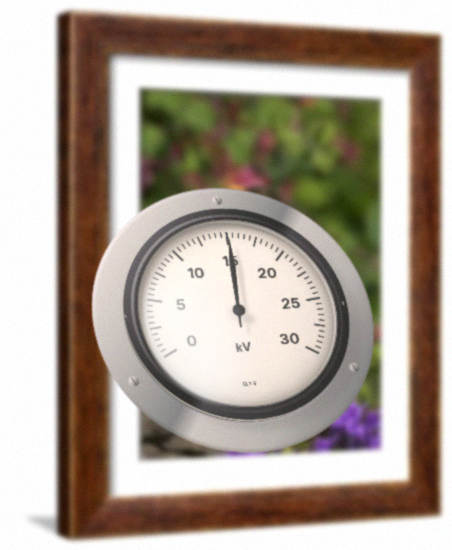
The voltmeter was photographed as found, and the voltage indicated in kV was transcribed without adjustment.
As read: 15 kV
